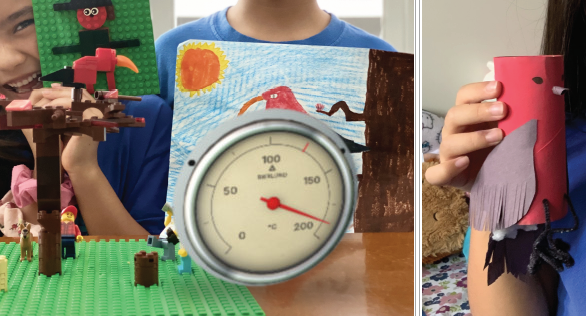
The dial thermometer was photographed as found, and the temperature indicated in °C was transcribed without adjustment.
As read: 187.5 °C
